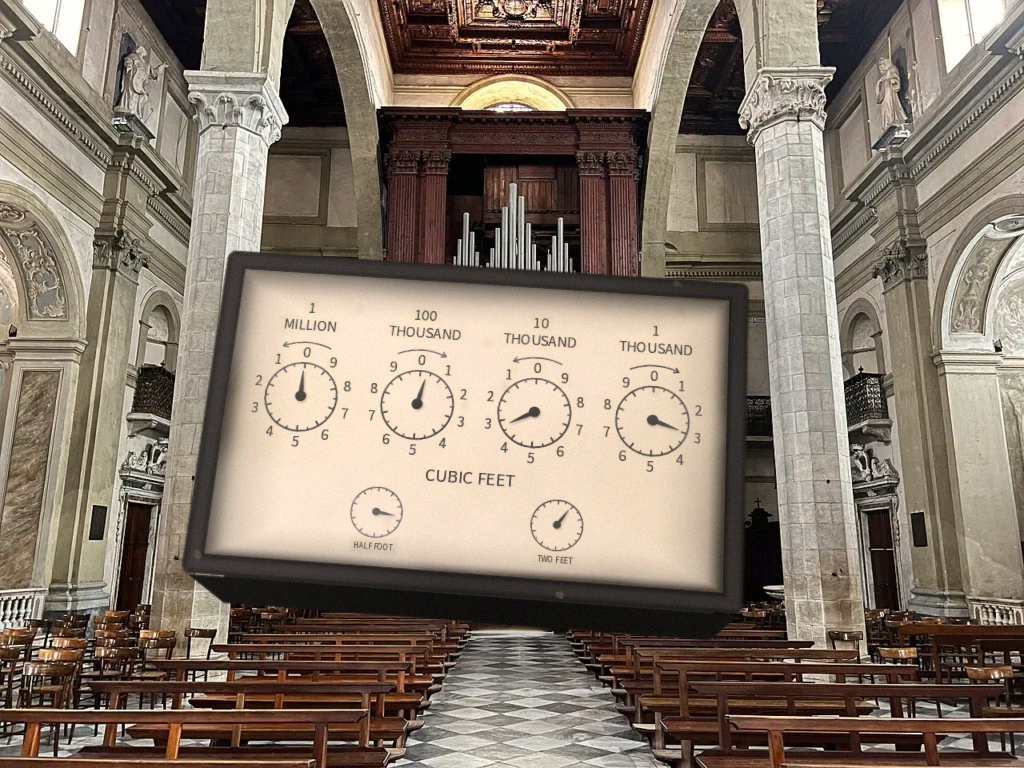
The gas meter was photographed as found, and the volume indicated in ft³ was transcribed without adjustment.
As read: 3300 ft³
